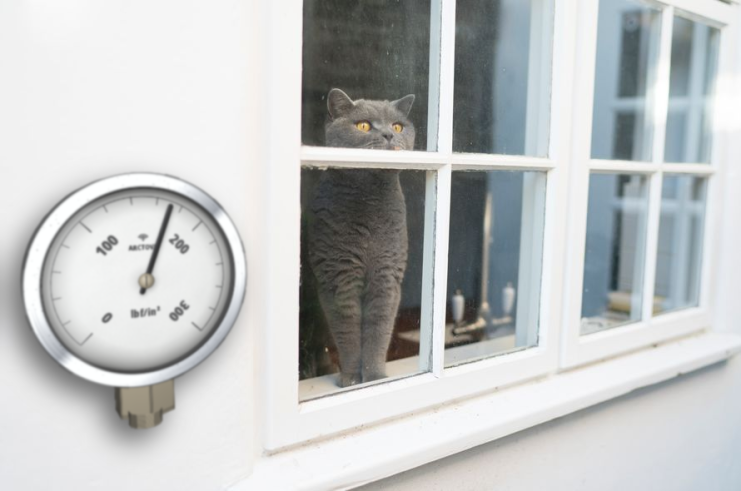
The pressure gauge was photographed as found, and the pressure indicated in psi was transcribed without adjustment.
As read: 170 psi
